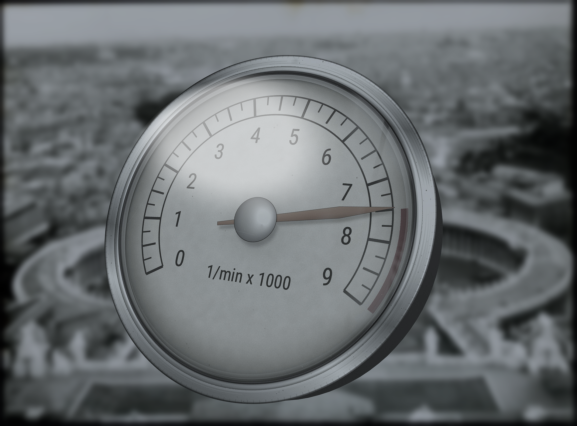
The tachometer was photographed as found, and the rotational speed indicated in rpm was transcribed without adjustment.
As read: 7500 rpm
